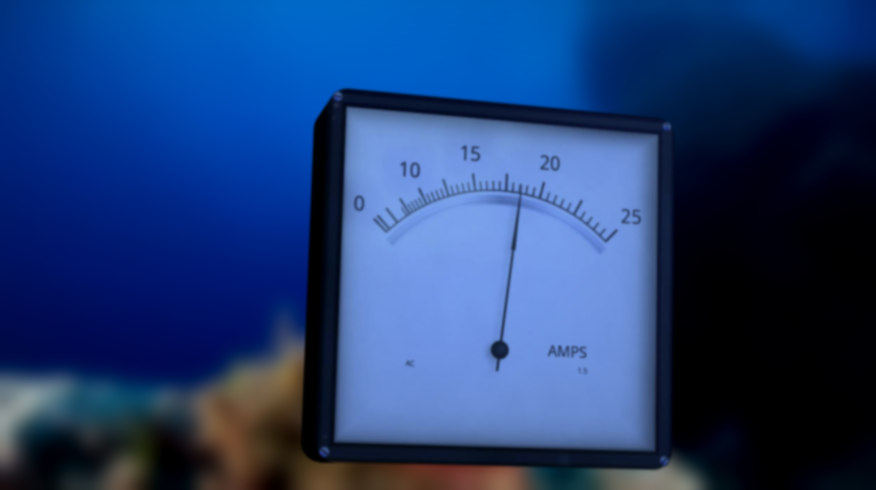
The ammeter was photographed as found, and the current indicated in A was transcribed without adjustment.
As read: 18.5 A
